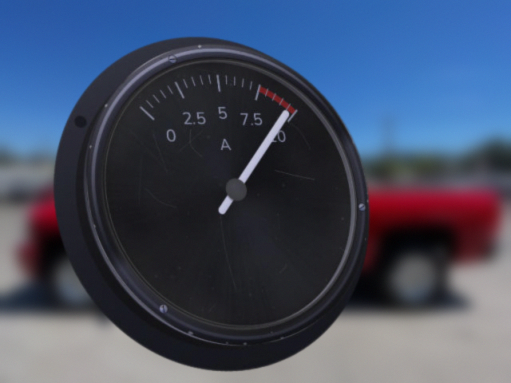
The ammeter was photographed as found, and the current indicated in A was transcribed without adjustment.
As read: 9.5 A
